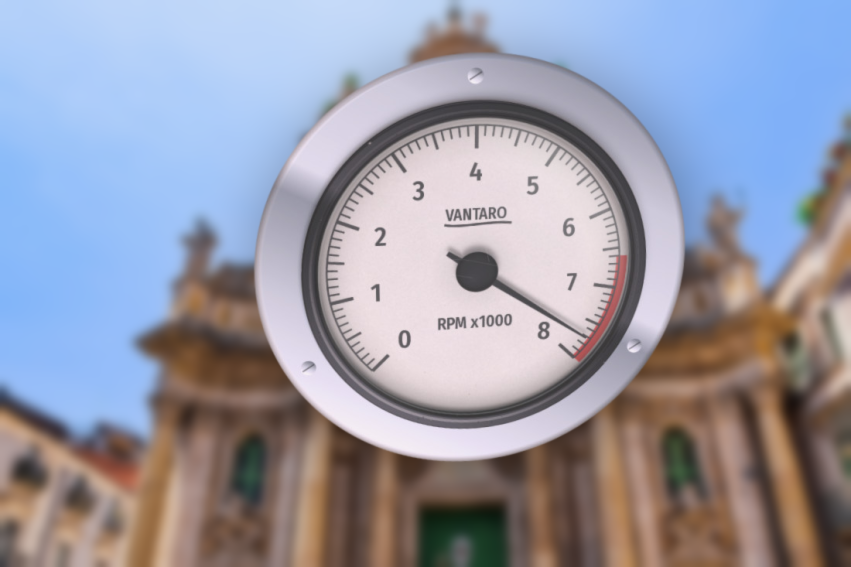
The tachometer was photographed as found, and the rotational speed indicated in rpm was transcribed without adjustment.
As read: 7700 rpm
